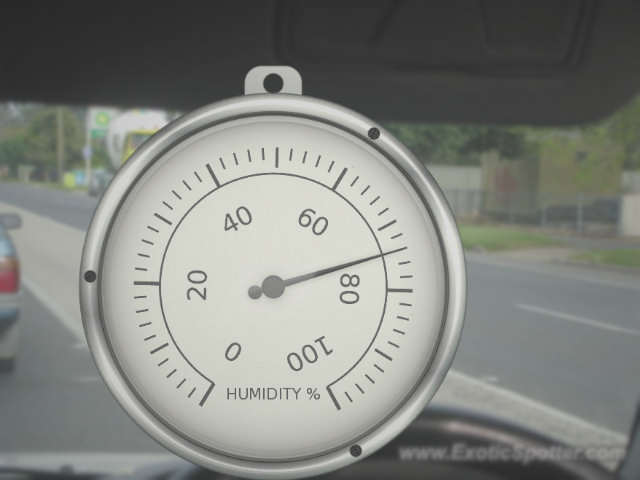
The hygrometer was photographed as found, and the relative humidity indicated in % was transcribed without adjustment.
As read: 74 %
